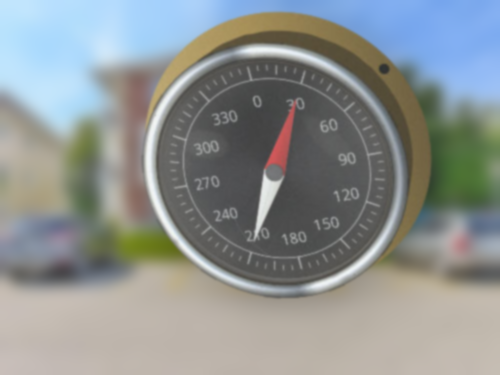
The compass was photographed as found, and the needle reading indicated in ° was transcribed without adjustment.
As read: 30 °
